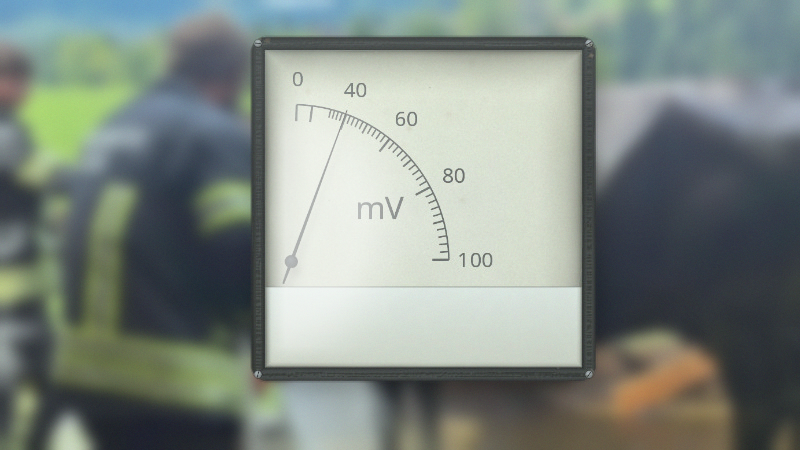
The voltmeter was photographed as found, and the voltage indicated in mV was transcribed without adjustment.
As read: 40 mV
